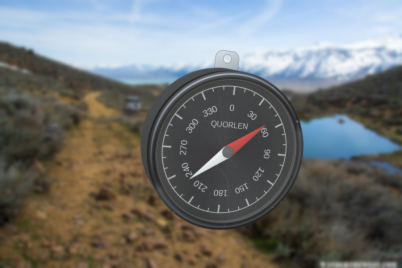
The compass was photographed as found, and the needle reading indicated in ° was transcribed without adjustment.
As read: 50 °
